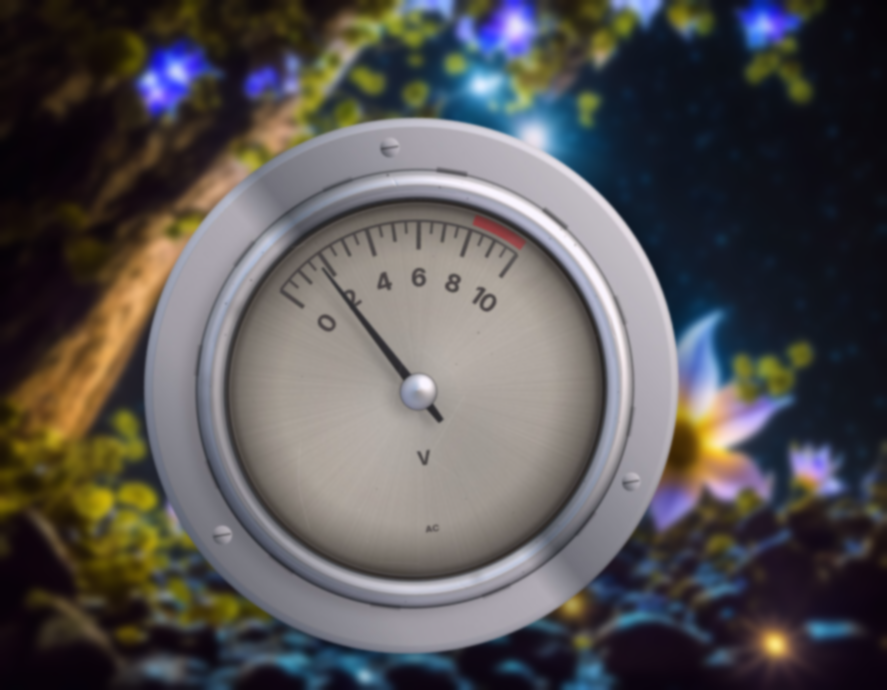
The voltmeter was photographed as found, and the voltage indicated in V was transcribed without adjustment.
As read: 1.75 V
